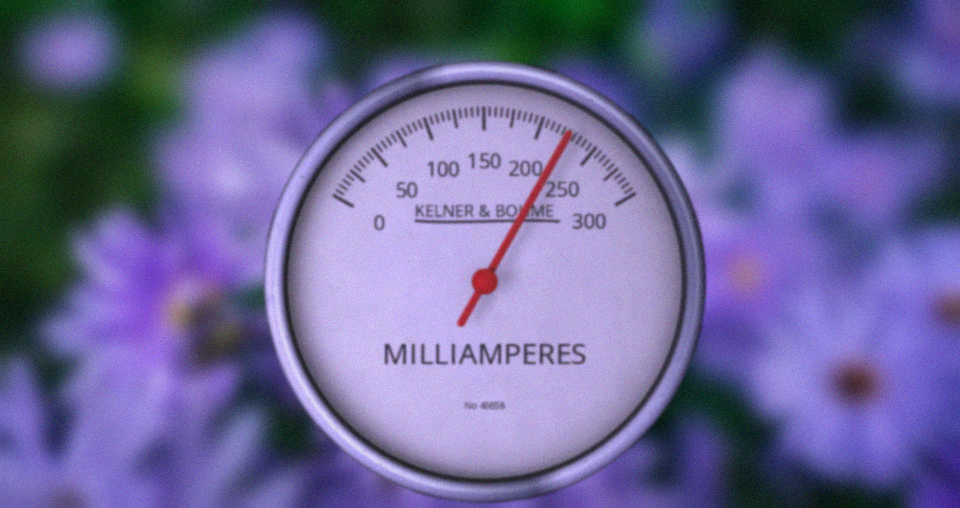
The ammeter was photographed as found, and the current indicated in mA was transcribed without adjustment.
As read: 225 mA
